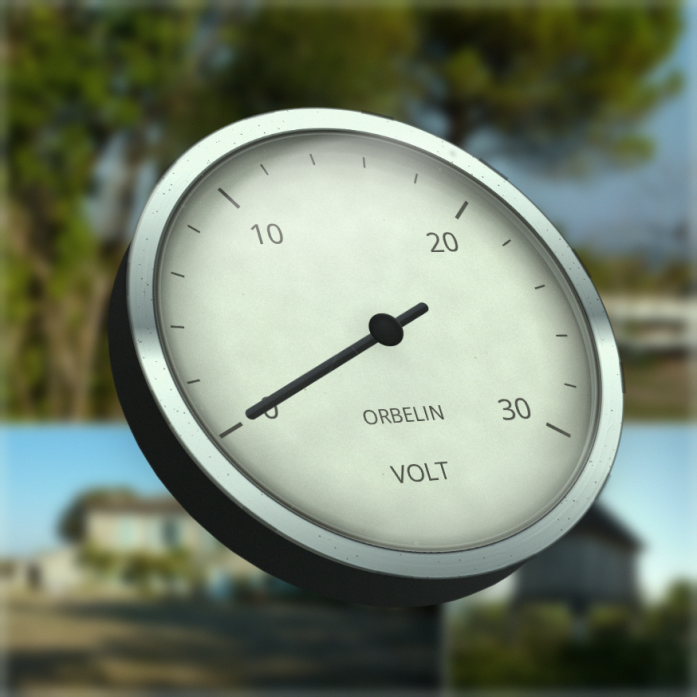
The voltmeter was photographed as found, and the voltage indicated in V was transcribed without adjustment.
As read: 0 V
